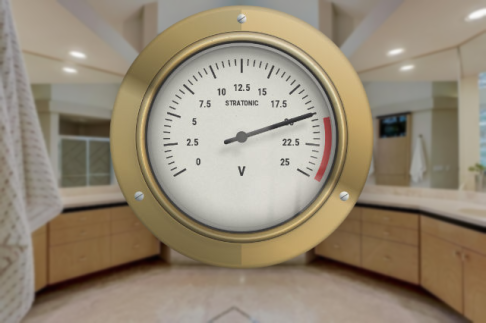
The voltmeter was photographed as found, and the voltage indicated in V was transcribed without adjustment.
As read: 20 V
